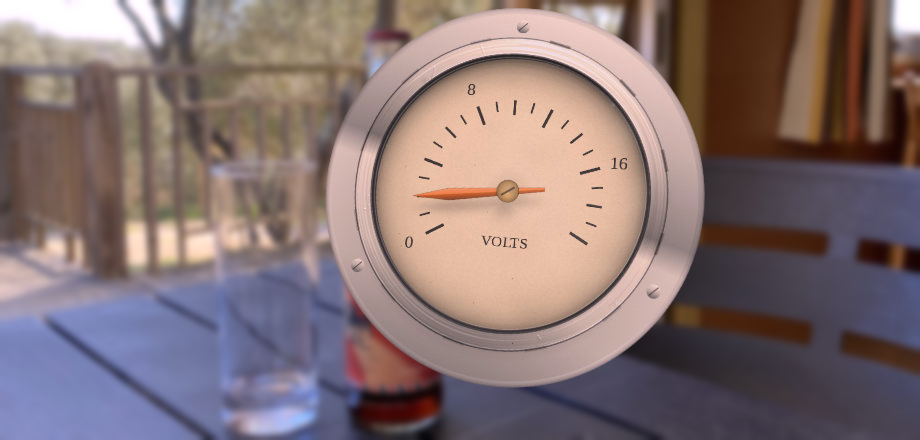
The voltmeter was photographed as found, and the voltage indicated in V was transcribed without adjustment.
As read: 2 V
